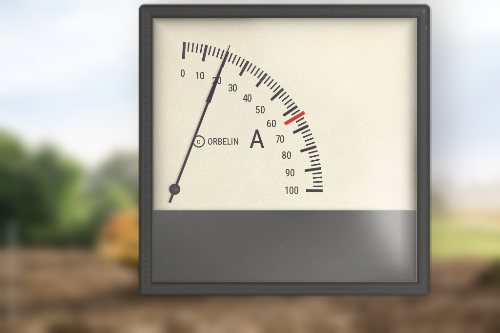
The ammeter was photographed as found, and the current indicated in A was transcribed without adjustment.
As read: 20 A
